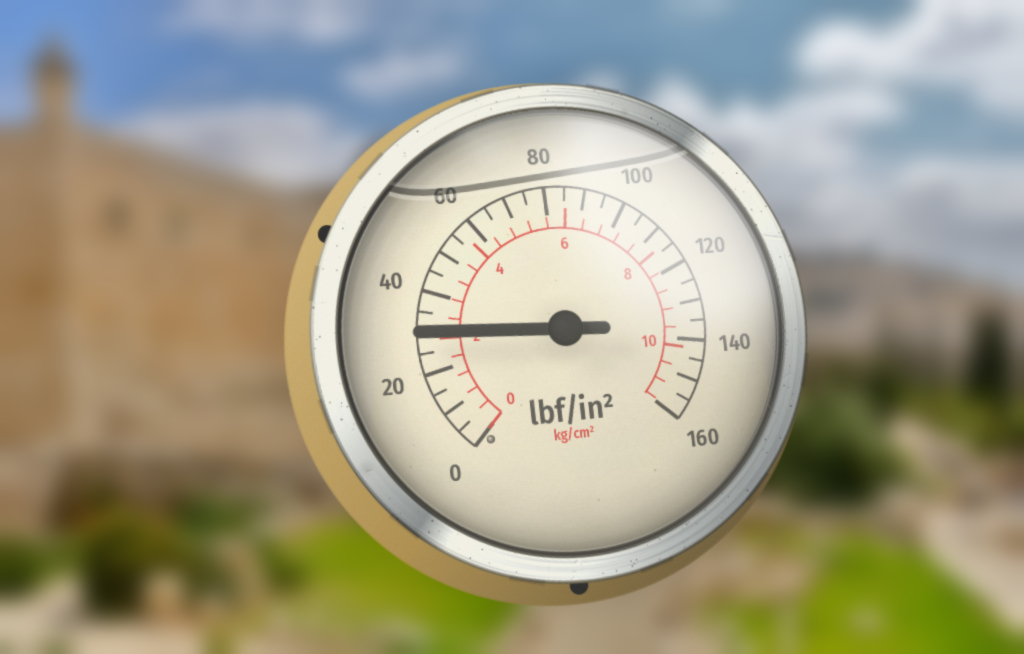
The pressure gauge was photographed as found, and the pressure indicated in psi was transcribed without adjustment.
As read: 30 psi
